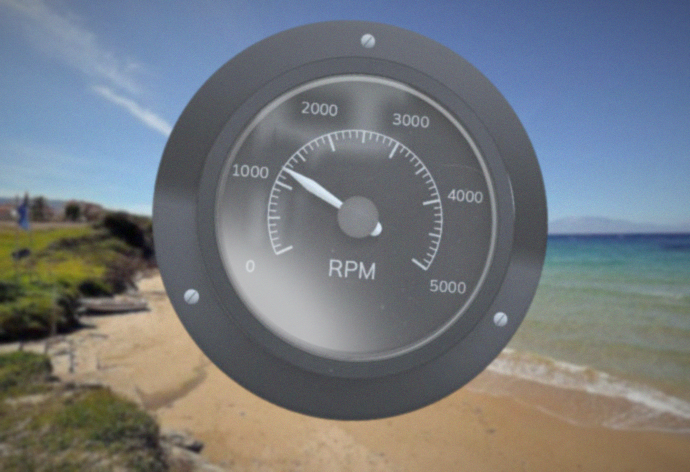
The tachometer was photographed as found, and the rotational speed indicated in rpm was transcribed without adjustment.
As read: 1200 rpm
